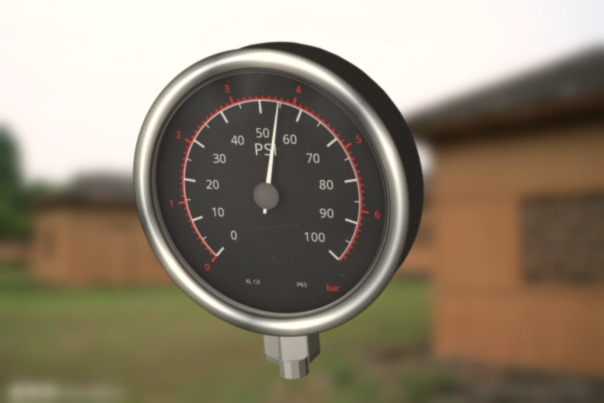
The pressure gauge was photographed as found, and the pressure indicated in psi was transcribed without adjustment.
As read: 55 psi
